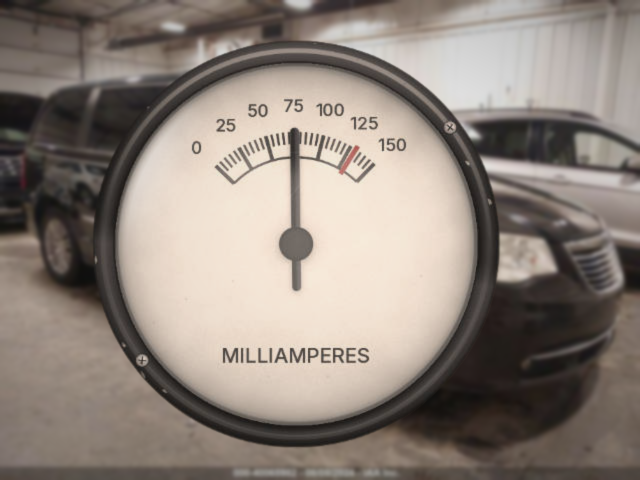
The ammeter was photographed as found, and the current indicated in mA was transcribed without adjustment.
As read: 75 mA
